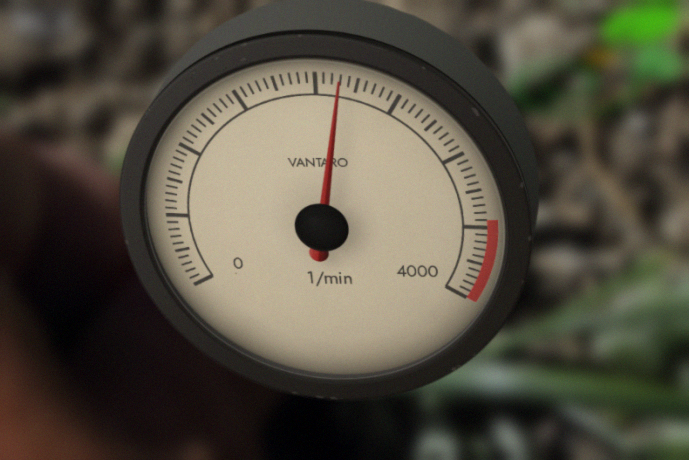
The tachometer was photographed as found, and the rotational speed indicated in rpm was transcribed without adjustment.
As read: 2150 rpm
